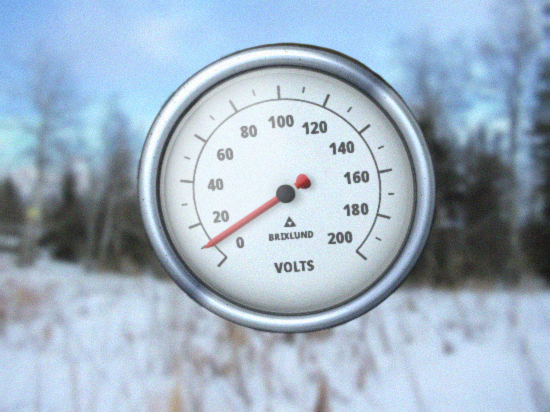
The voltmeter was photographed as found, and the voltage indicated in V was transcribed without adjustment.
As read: 10 V
